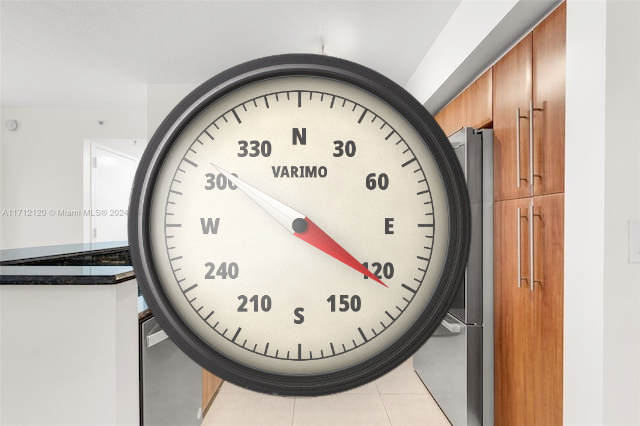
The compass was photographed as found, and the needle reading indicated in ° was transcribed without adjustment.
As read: 125 °
